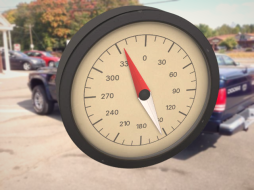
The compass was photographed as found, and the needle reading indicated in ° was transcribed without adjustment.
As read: 335 °
